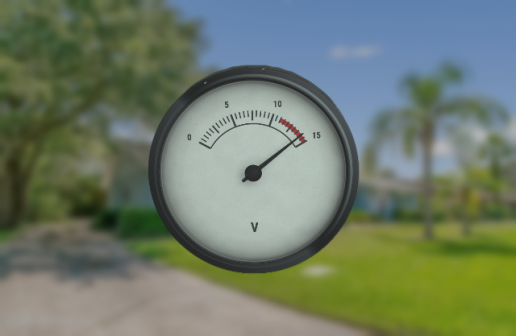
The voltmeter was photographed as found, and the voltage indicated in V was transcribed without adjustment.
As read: 14 V
